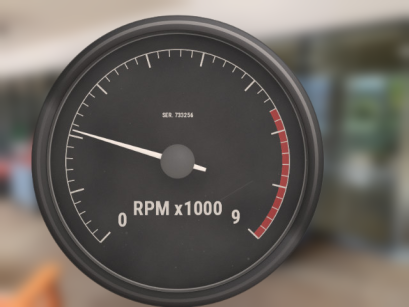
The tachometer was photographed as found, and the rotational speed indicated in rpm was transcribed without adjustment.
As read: 2100 rpm
